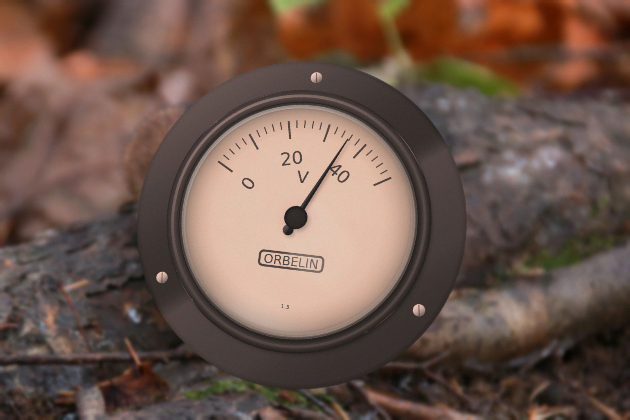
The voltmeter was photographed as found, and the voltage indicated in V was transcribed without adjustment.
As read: 36 V
